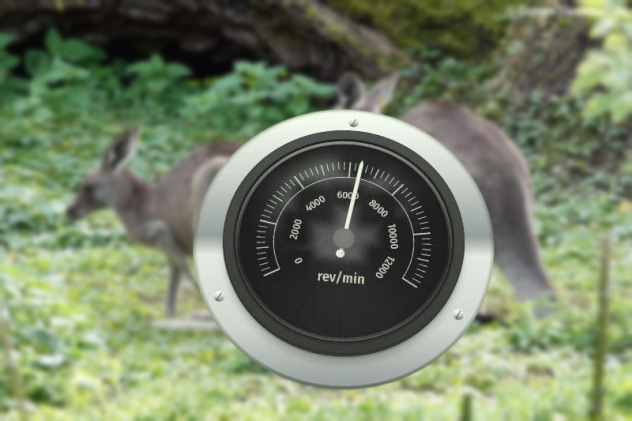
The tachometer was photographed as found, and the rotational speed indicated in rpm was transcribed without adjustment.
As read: 6400 rpm
